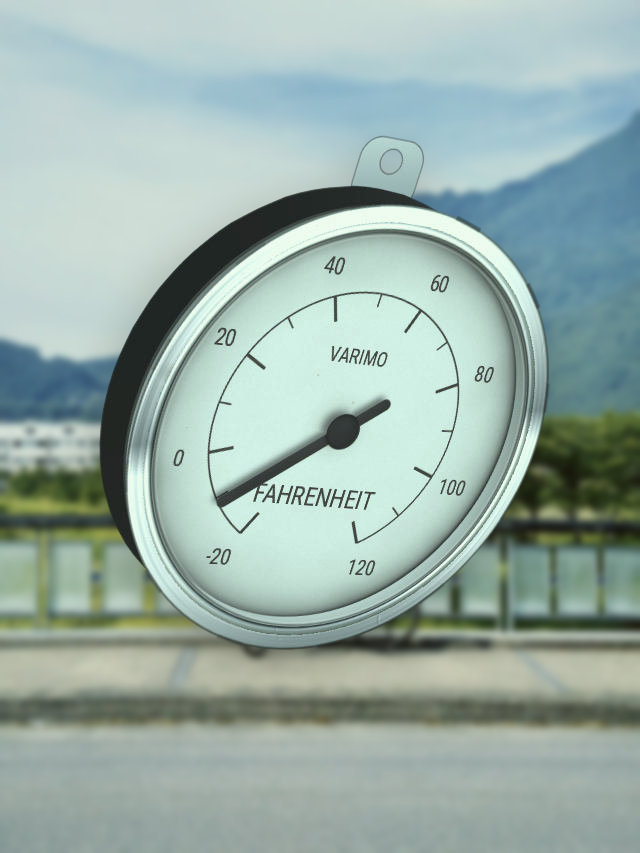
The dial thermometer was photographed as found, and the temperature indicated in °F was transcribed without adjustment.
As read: -10 °F
